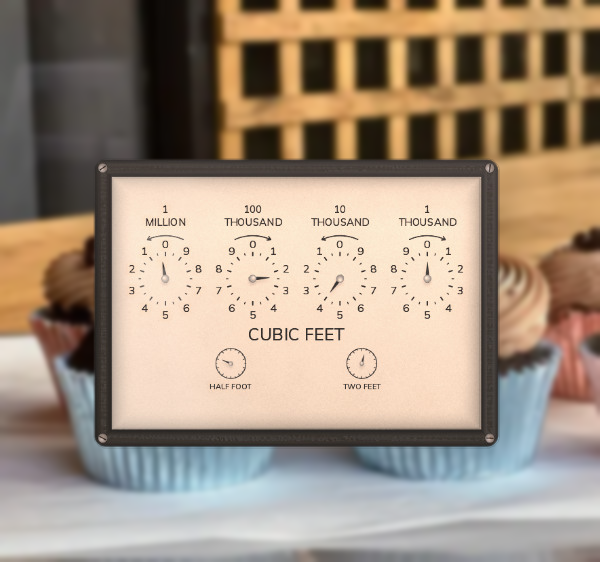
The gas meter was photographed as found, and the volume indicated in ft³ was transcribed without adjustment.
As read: 24000 ft³
